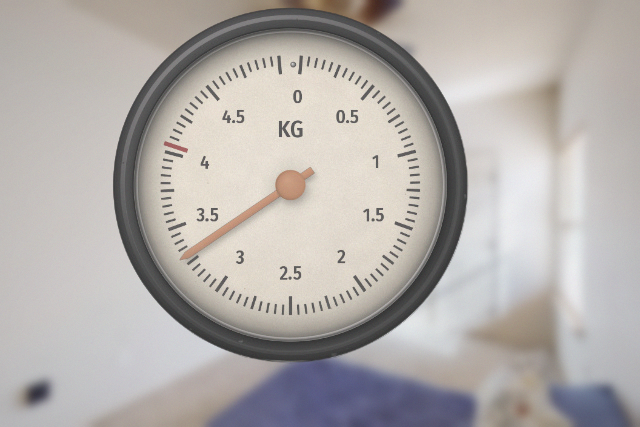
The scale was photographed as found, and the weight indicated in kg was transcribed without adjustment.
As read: 3.3 kg
